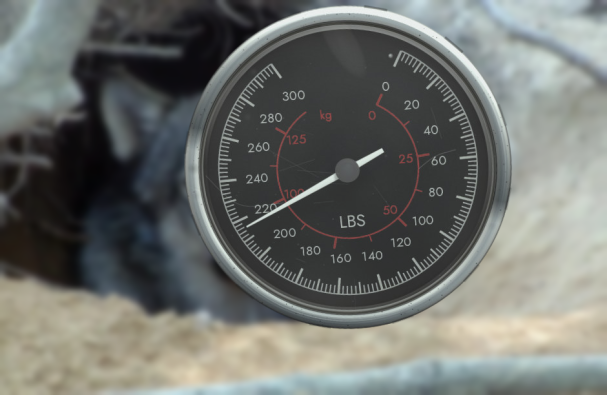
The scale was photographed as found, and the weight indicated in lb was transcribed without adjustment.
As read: 216 lb
